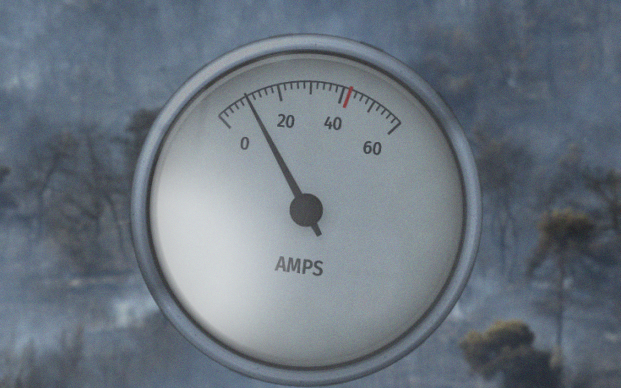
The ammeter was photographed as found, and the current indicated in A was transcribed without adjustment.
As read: 10 A
